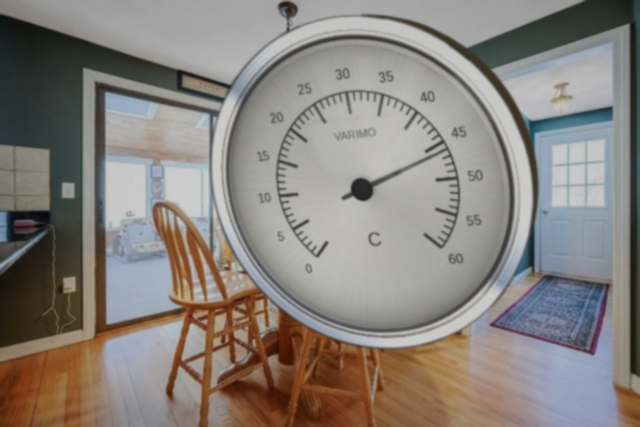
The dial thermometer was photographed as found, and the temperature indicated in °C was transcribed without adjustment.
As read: 46 °C
